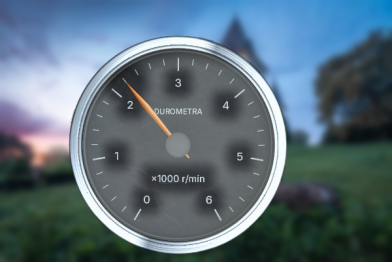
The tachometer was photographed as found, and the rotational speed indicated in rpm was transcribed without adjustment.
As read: 2200 rpm
